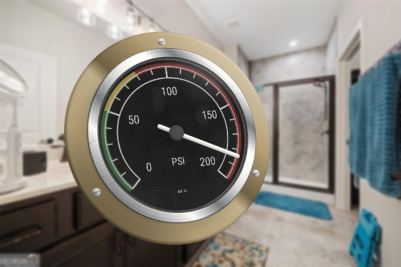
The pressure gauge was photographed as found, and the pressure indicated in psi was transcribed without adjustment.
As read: 185 psi
